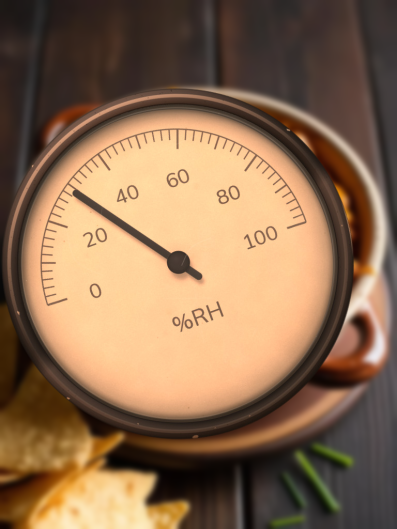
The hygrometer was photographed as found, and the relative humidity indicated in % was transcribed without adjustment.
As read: 29 %
